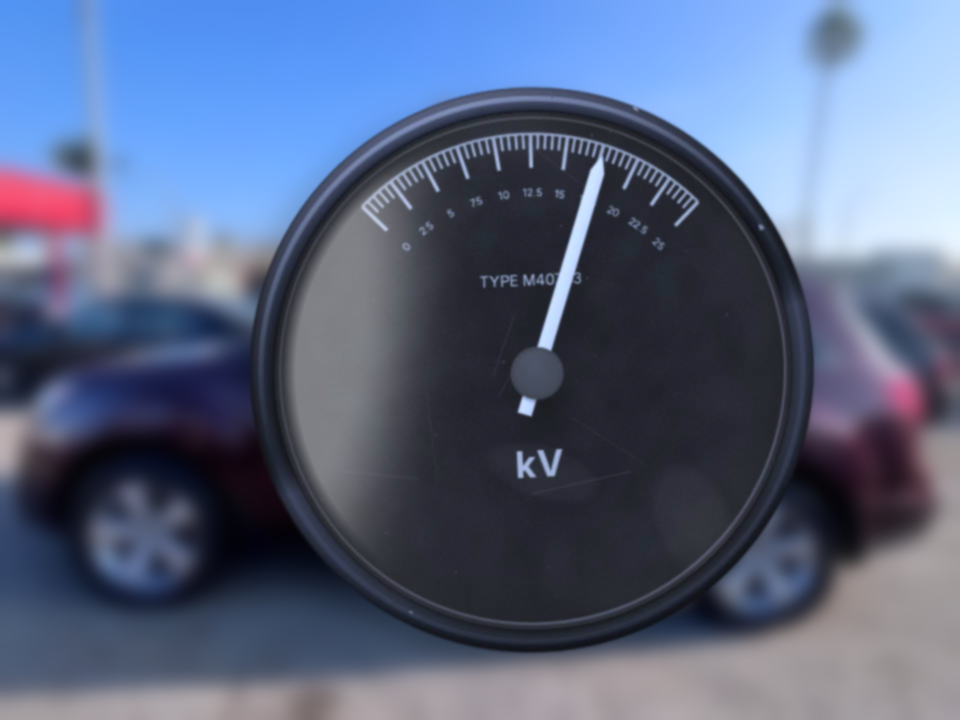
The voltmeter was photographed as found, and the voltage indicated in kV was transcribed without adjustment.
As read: 17.5 kV
